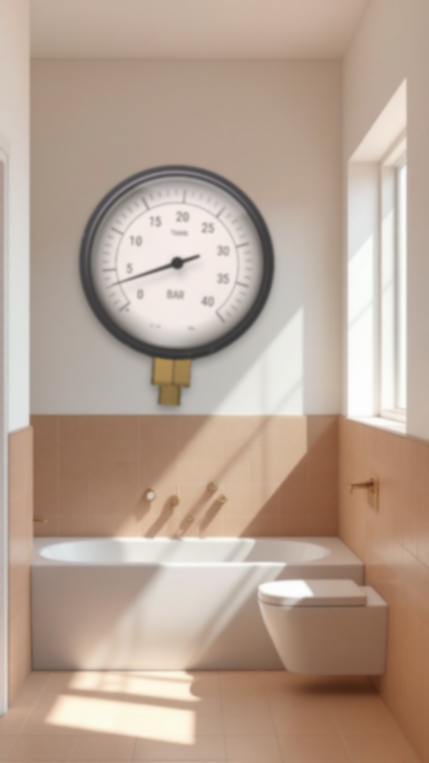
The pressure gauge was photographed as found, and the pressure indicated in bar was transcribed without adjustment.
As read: 3 bar
